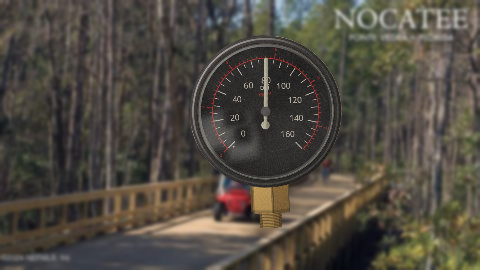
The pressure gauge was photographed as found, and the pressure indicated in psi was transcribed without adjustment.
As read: 80 psi
